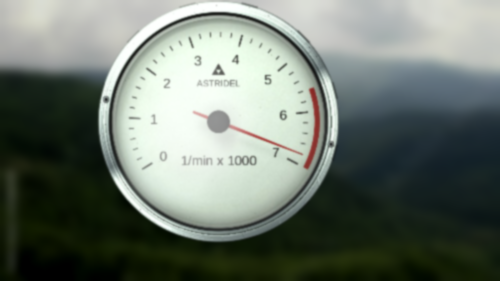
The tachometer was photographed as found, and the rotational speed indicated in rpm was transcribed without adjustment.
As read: 6800 rpm
